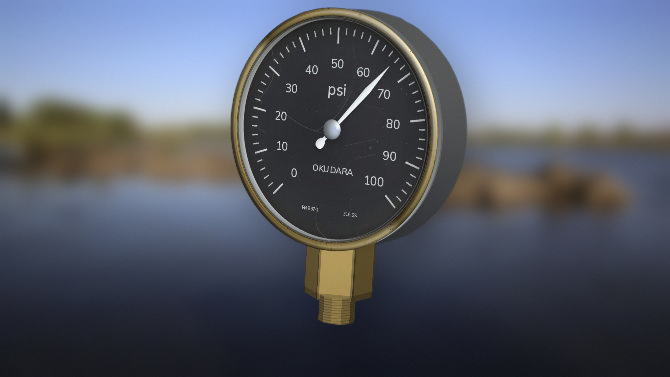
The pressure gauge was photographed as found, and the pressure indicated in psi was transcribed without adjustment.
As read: 66 psi
